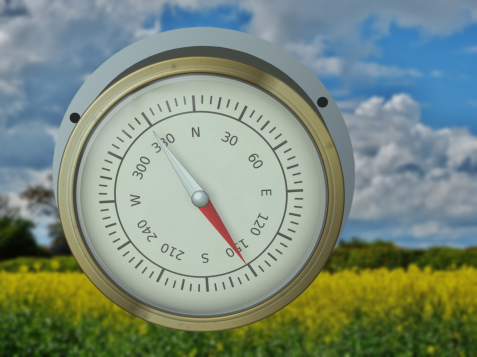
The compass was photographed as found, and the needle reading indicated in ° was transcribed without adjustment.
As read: 150 °
